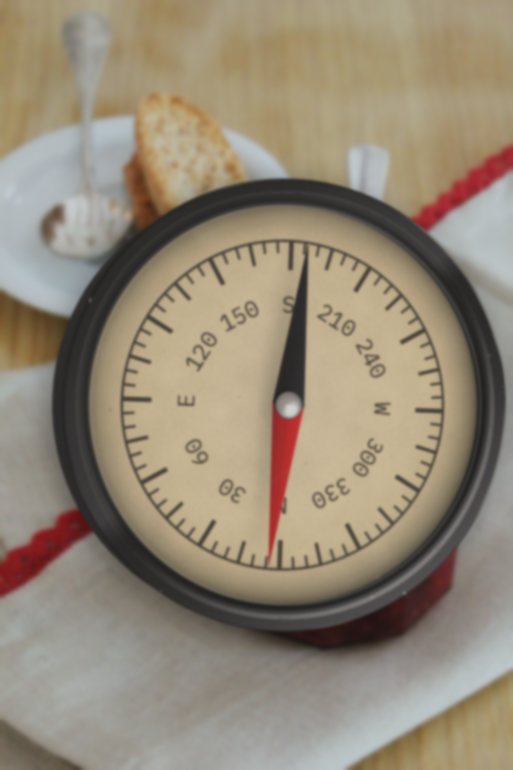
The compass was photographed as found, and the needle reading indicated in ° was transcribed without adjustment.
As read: 5 °
